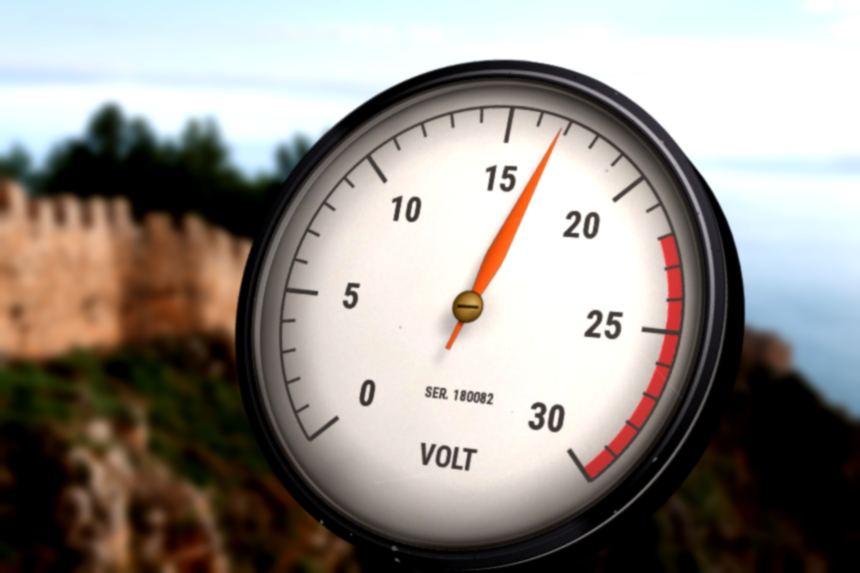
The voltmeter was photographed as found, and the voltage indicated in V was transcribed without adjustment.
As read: 17 V
